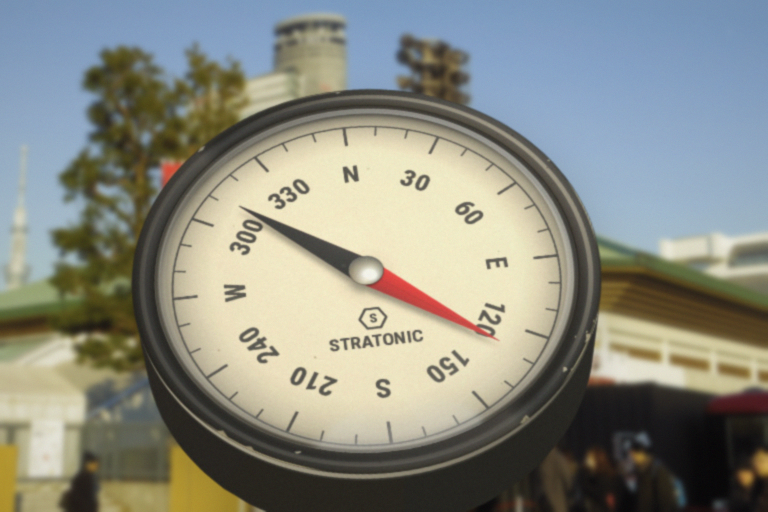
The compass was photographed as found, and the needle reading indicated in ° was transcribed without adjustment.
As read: 130 °
